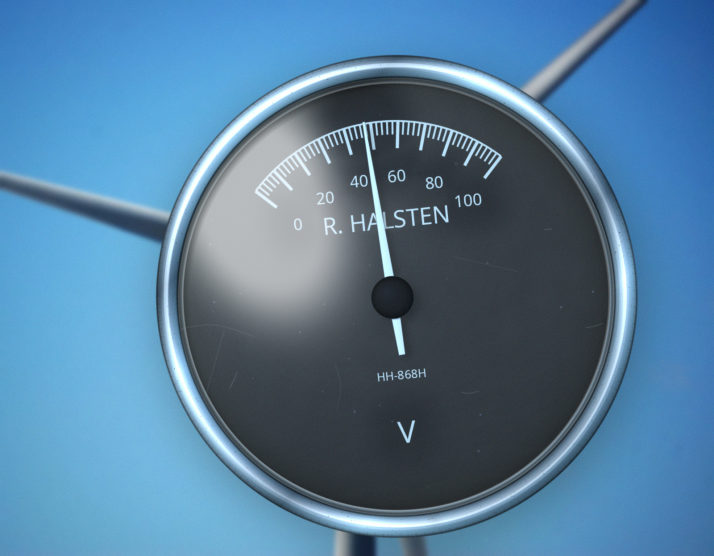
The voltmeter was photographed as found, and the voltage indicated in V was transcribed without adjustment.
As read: 48 V
